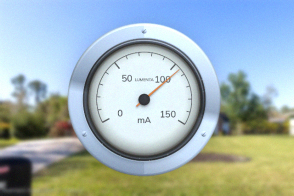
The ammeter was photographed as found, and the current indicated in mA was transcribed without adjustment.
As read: 105 mA
